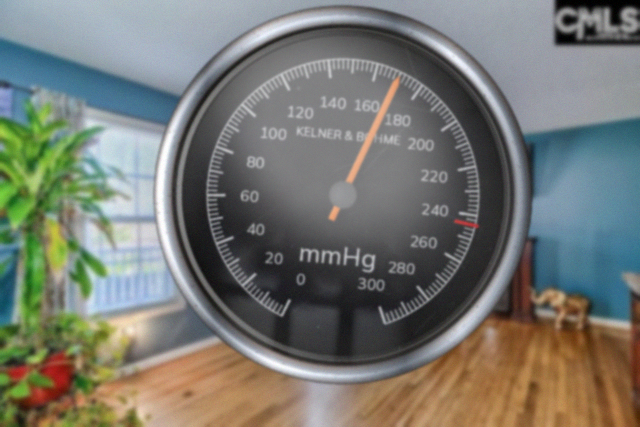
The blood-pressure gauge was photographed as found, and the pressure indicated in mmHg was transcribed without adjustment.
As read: 170 mmHg
